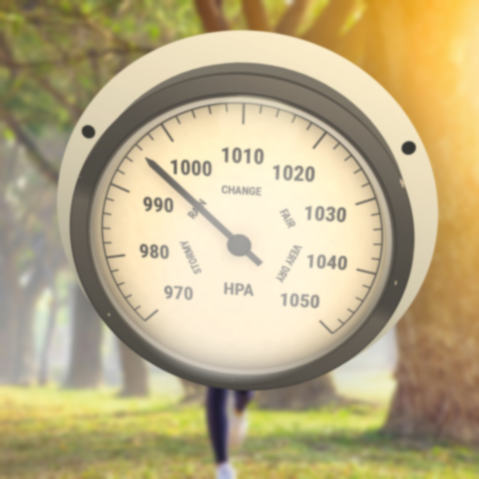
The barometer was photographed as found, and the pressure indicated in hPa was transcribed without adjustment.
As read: 996 hPa
